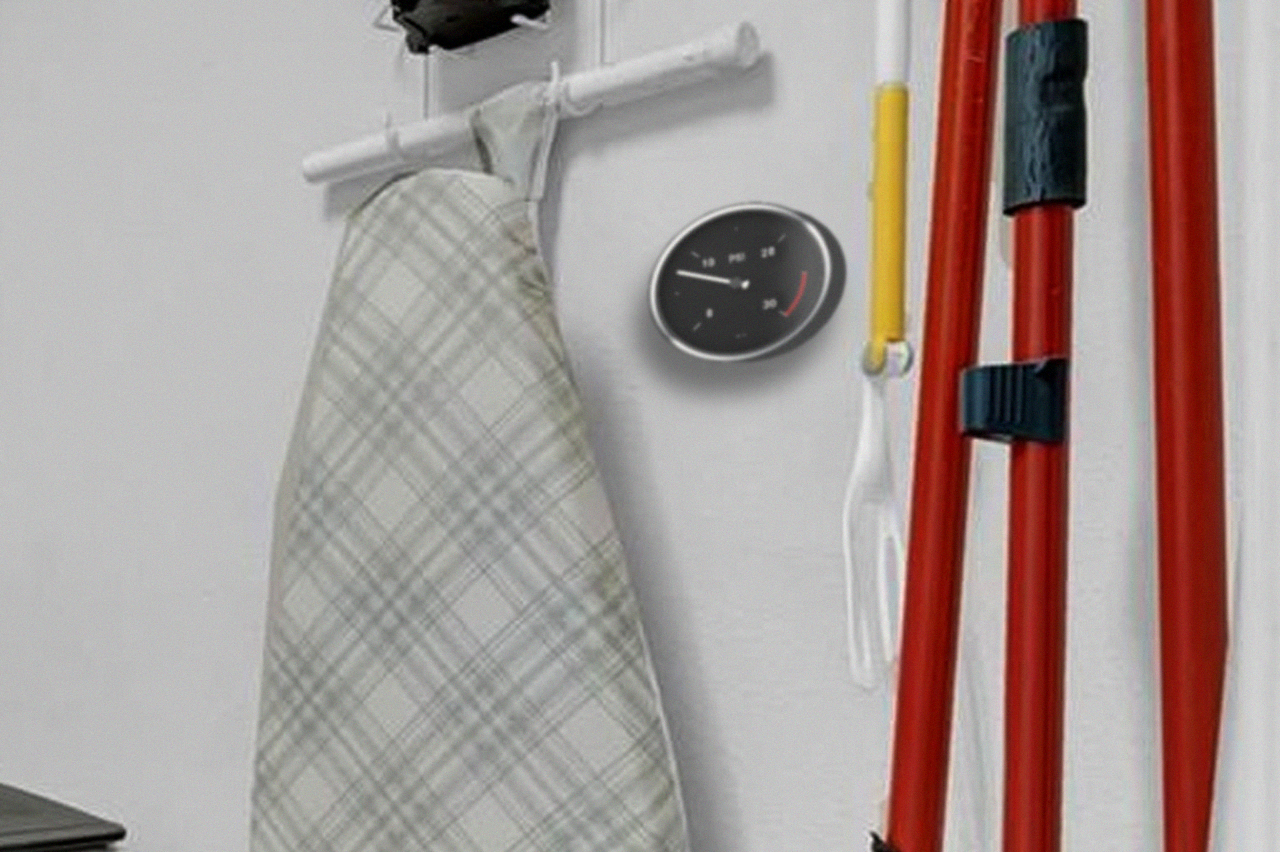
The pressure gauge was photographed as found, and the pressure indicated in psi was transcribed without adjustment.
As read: 7.5 psi
